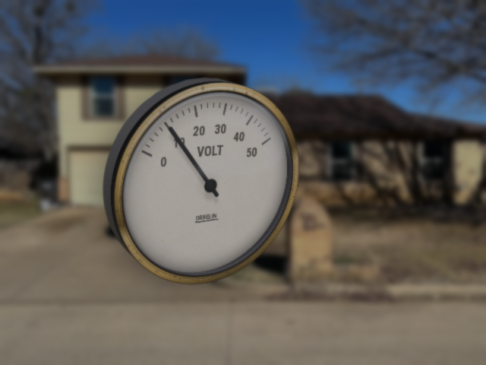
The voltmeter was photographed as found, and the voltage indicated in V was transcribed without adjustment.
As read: 10 V
